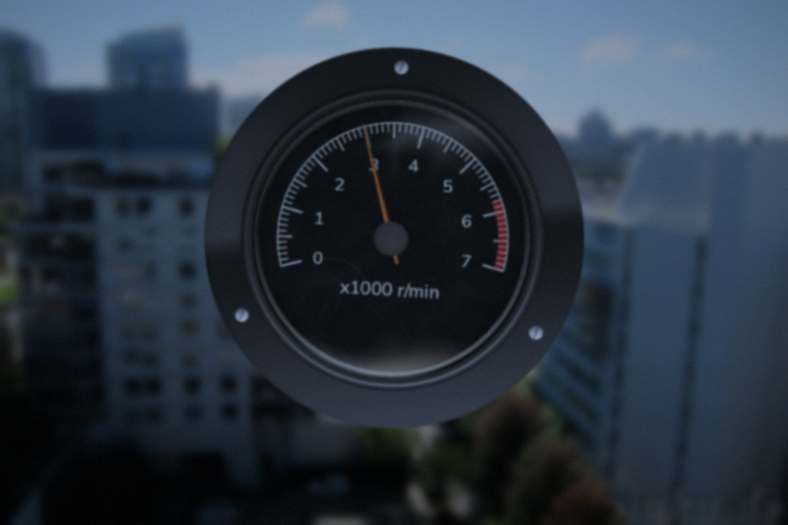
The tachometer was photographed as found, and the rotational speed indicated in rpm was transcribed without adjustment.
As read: 3000 rpm
